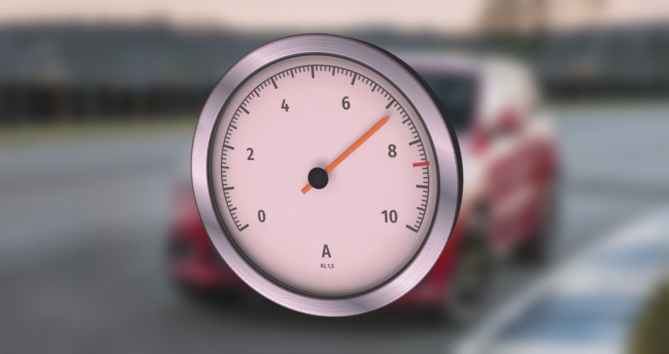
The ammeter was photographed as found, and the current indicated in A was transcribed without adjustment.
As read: 7.2 A
